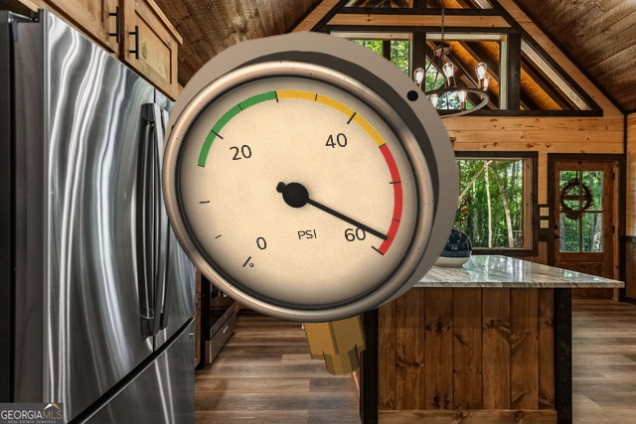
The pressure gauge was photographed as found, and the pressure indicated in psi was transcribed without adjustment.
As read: 57.5 psi
